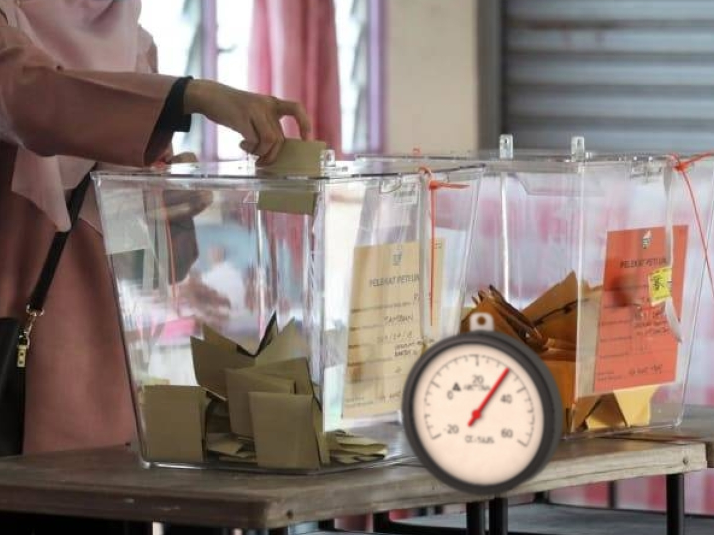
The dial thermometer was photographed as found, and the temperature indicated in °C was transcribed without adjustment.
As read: 32 °C
